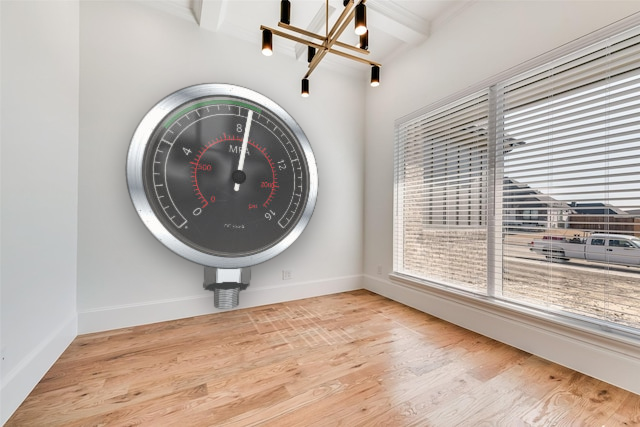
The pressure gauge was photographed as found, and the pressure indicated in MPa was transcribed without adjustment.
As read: 8.5 MPa
